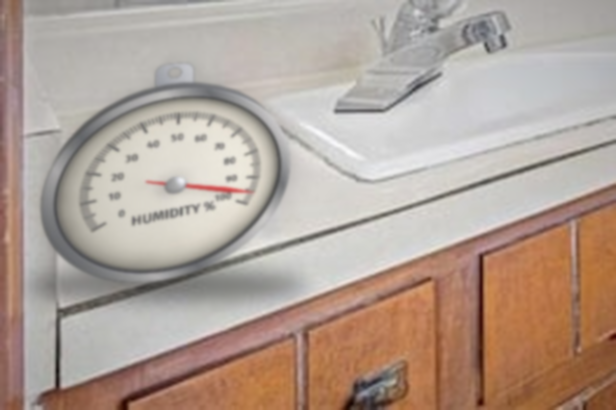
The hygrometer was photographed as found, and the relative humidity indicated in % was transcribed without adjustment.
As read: 95 %
